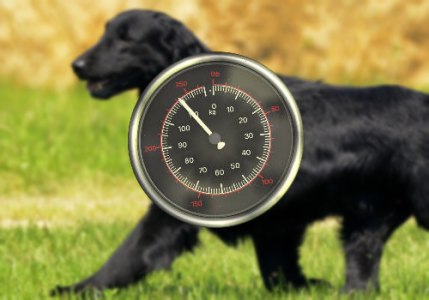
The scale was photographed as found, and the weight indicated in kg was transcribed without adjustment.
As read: 110 kg
